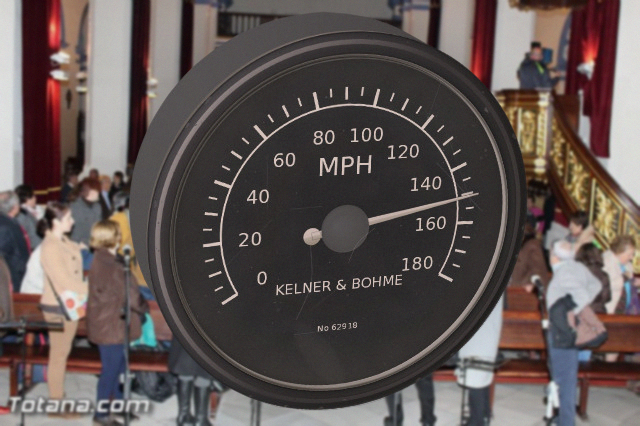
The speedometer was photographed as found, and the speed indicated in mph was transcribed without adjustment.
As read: 150 mph
